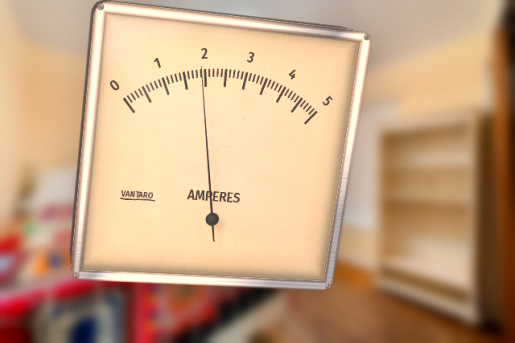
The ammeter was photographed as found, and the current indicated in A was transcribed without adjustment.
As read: 1.9 A
